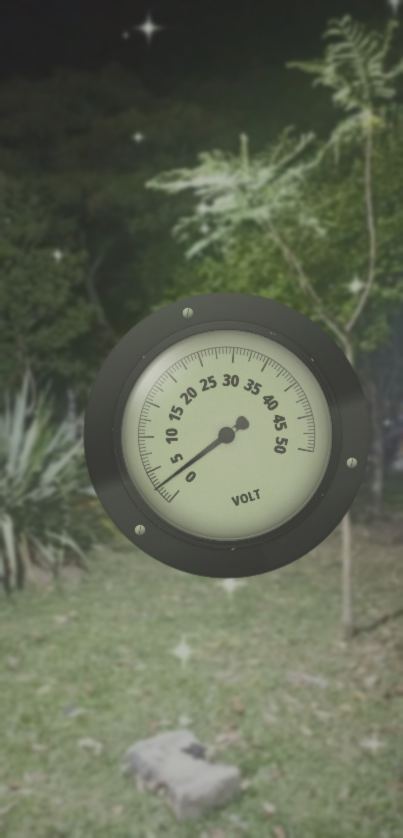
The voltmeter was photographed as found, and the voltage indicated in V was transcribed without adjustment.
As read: 2.5 V
